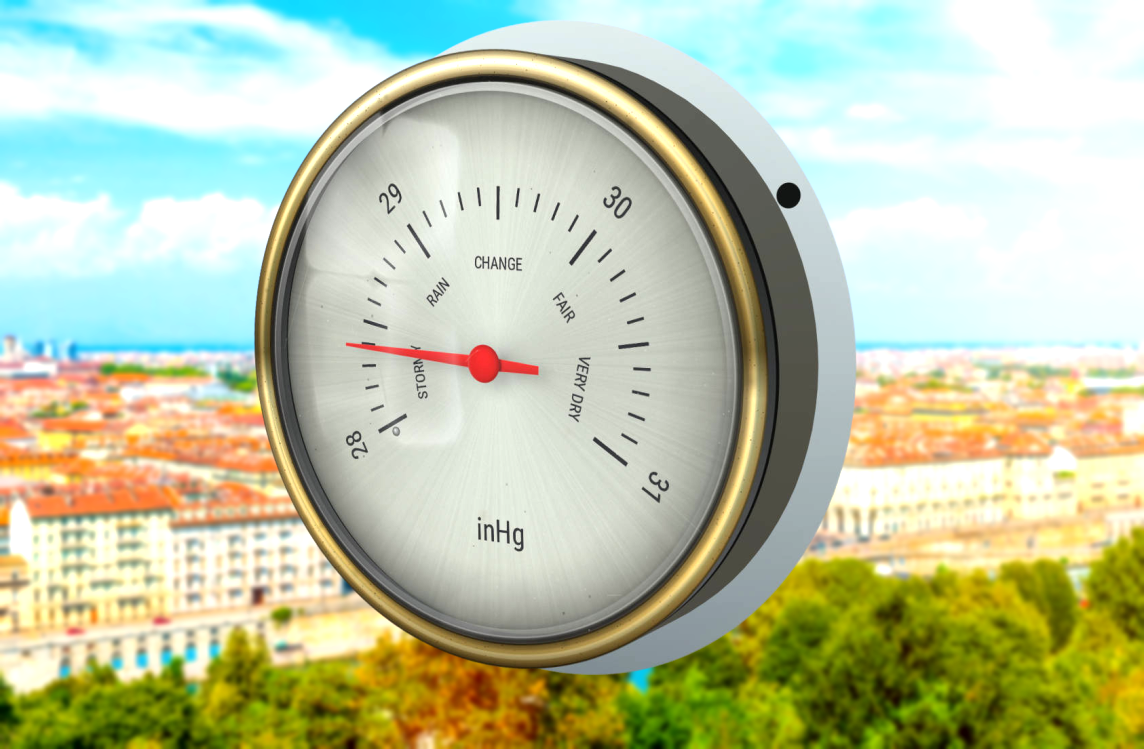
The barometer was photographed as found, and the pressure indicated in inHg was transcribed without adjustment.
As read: 28.4 inHg
